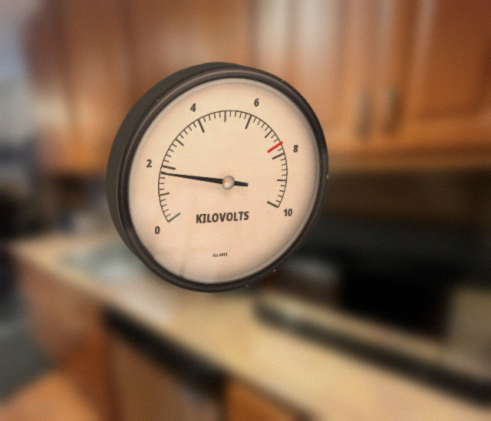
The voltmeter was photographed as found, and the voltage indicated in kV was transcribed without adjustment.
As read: 1.8 kV
